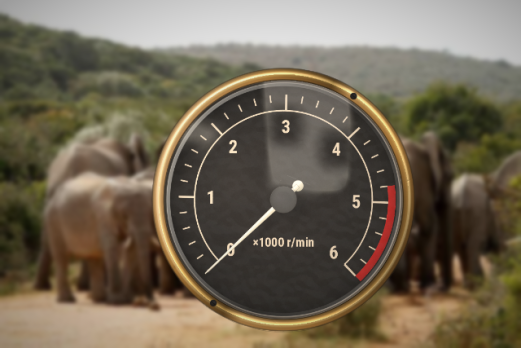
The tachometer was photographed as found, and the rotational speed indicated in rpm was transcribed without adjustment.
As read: 0 rpm
